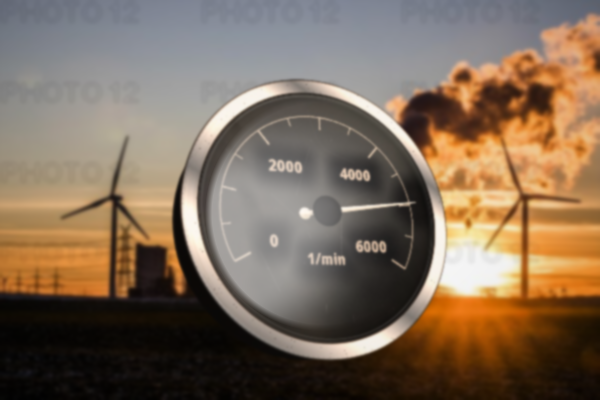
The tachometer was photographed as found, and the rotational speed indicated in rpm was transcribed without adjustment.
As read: 5000 rpm
